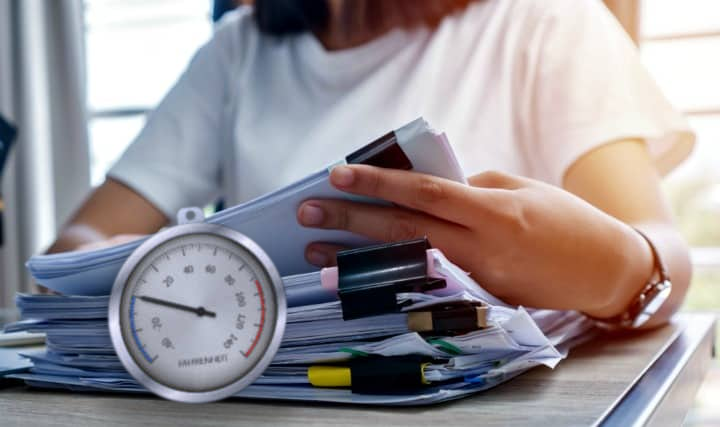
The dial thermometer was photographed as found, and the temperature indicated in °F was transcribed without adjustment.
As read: 0 °F
